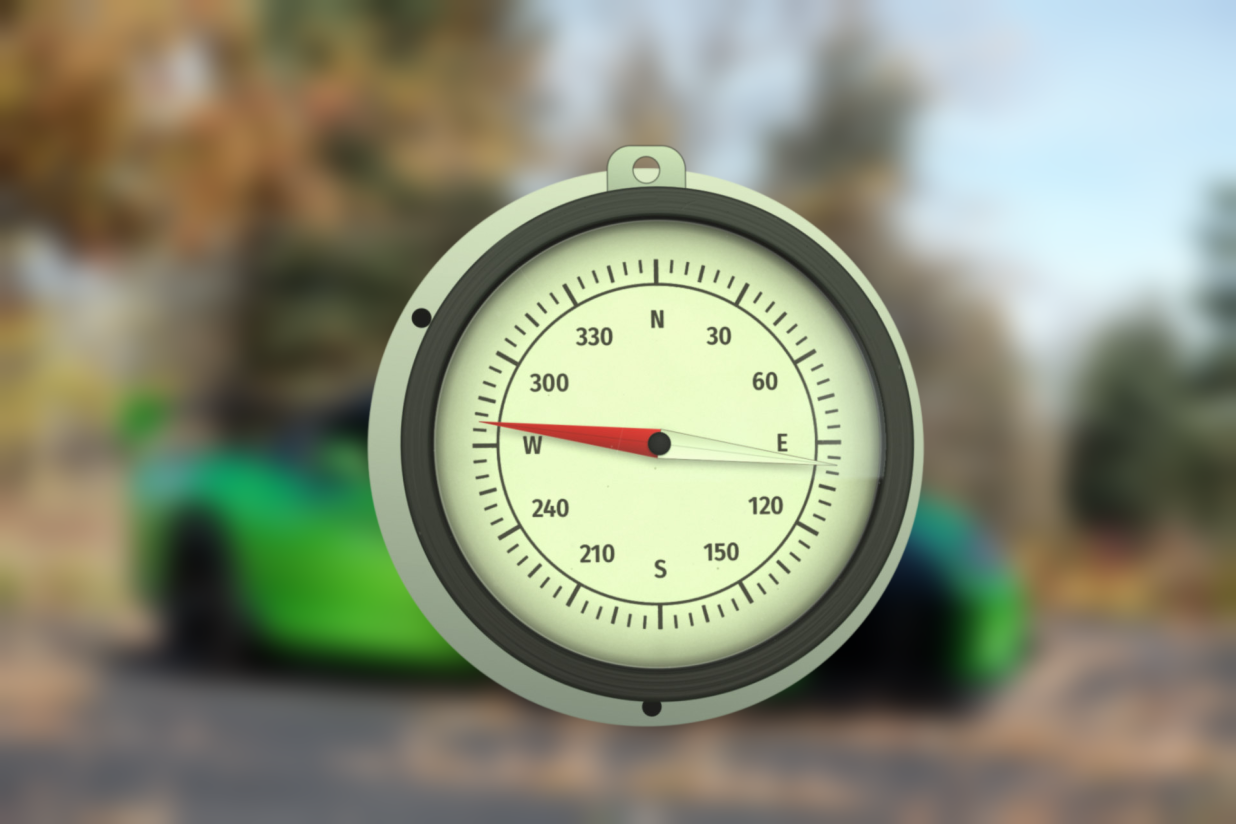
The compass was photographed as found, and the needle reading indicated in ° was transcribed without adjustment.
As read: 277.5 °
